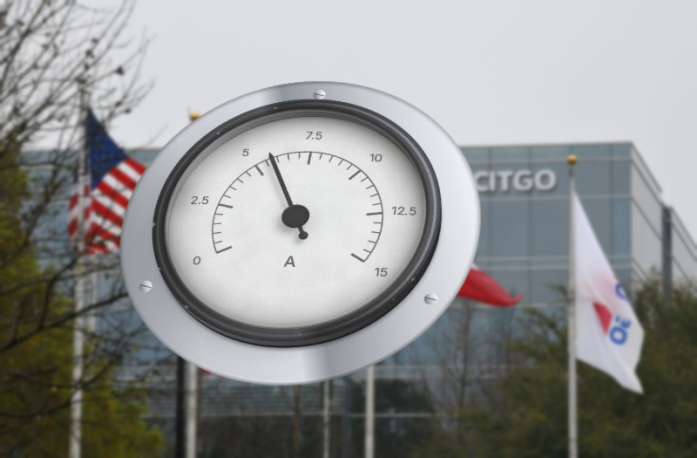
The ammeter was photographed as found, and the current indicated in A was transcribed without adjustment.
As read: 5.75 A
